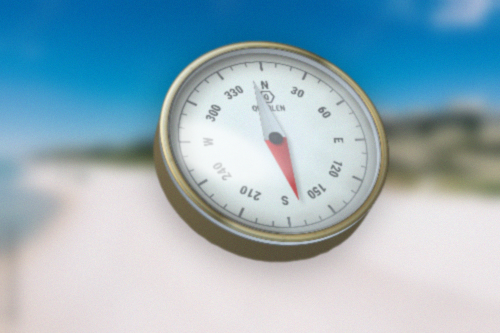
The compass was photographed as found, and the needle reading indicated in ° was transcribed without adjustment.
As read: 170 °
